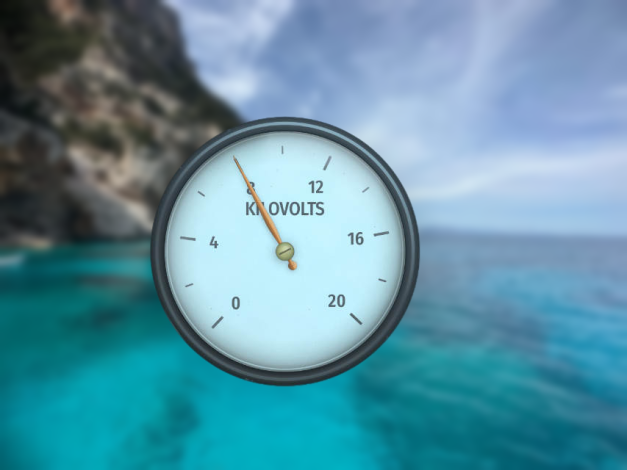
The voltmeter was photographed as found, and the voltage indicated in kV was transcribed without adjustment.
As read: 8 kV
